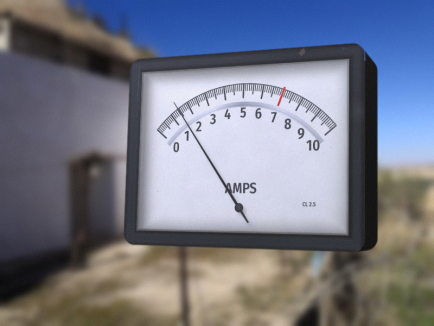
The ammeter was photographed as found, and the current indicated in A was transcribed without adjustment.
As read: 1.5 A
